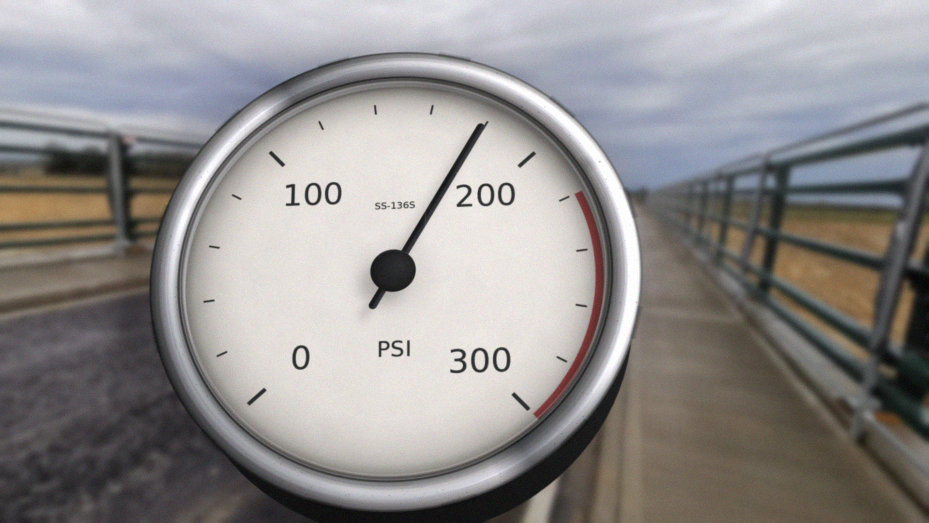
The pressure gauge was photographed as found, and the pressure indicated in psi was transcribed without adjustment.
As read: 180 psi
